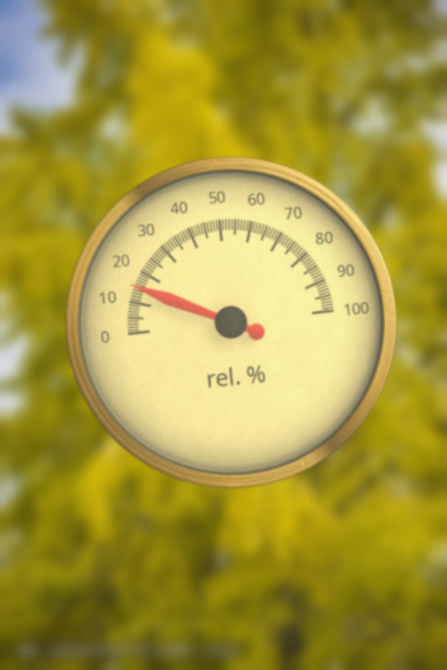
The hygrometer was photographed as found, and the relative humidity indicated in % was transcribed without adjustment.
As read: 15 %
